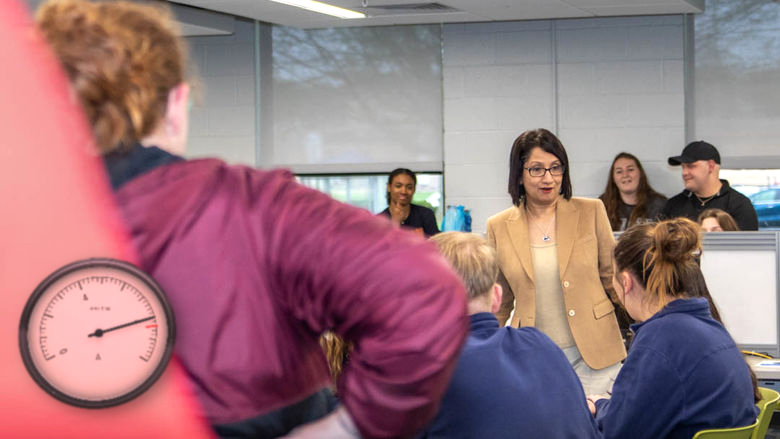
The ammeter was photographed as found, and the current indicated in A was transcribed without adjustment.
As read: 8 A
